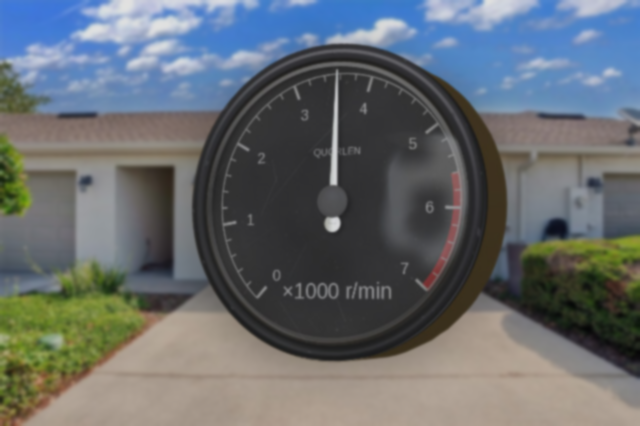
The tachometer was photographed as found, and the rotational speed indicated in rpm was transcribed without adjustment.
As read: 3600 rpm
